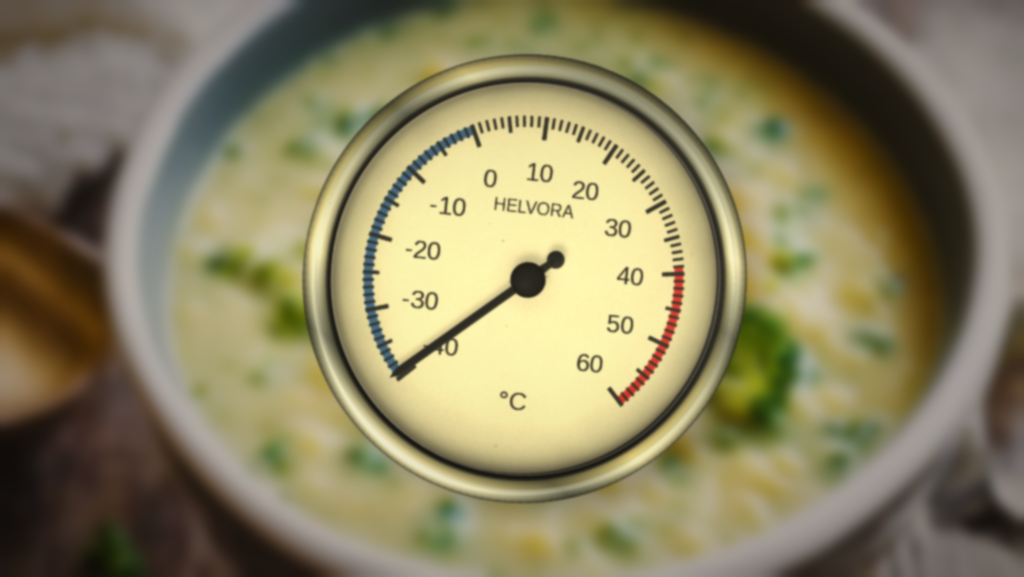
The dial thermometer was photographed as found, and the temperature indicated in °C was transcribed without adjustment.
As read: -39 °C
